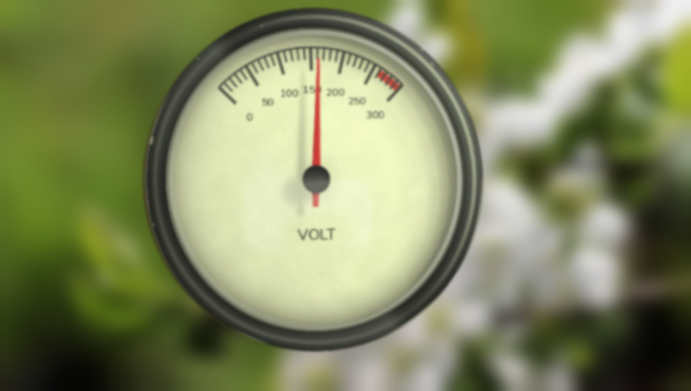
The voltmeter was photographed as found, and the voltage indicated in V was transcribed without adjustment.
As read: 160 V
